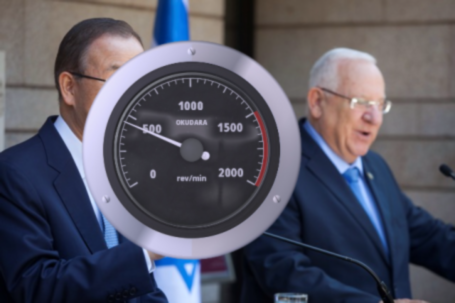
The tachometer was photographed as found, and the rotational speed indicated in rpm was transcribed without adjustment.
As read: 450 rpm
